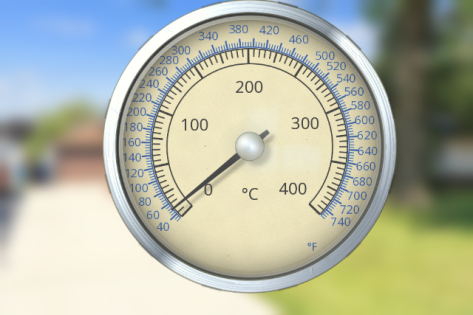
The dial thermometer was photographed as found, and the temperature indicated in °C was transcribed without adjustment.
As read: 10 °C
